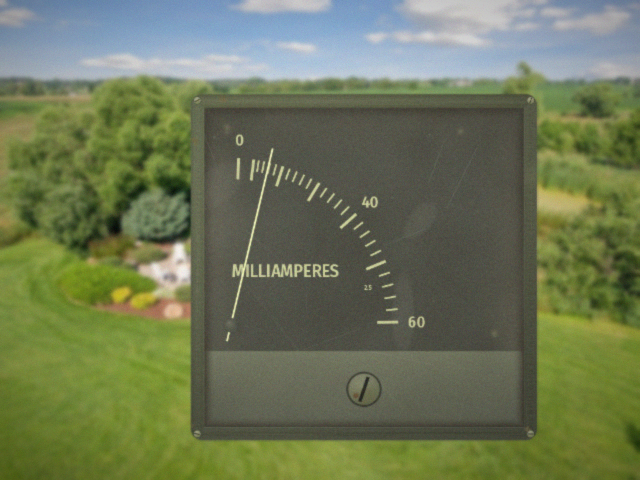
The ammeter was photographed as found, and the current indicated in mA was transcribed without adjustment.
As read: 16 mA
